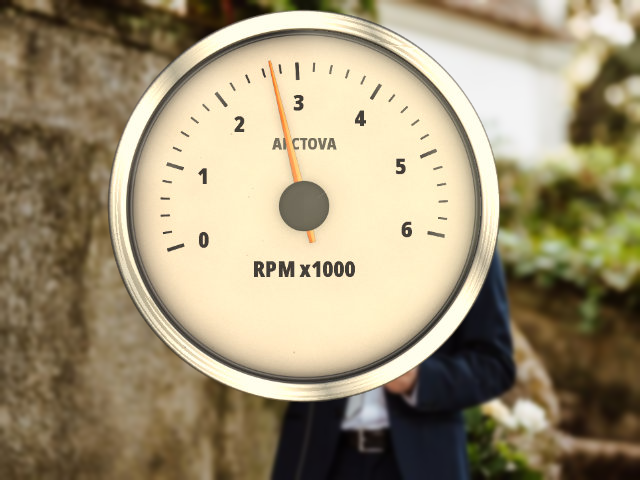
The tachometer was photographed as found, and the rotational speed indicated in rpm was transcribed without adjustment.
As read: 2700 rpm
